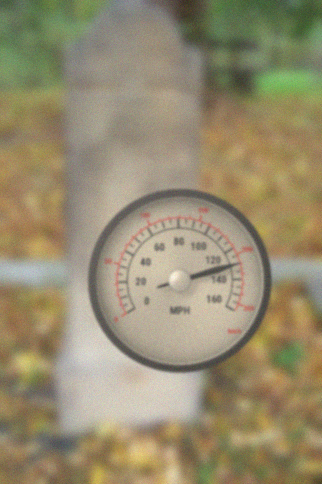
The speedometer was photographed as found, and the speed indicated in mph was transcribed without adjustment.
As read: 130 mph
